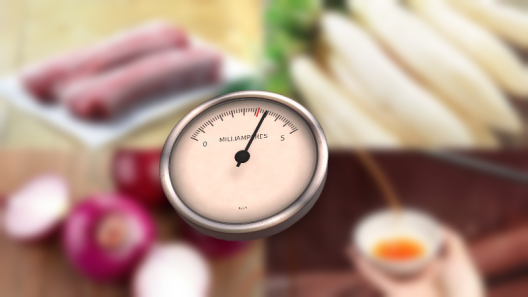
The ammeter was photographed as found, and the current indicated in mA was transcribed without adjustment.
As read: 3.5 mA
